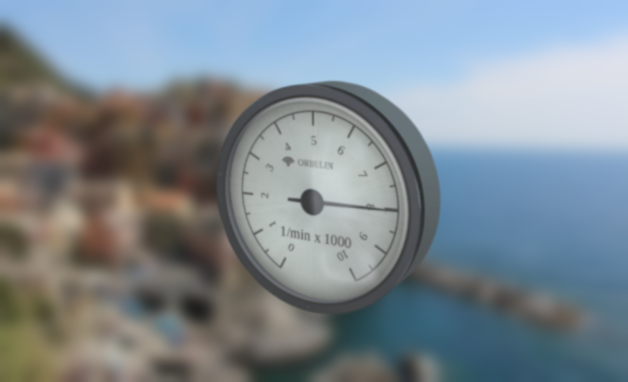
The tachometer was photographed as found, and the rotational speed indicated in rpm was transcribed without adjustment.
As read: 8000 rpm
